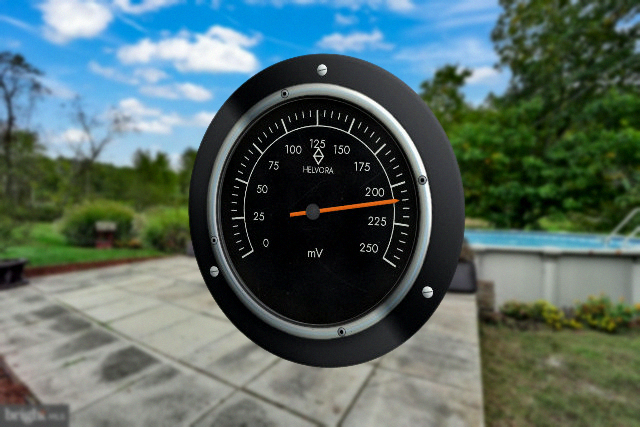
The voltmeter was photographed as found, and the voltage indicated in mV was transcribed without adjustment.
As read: 210 mV
